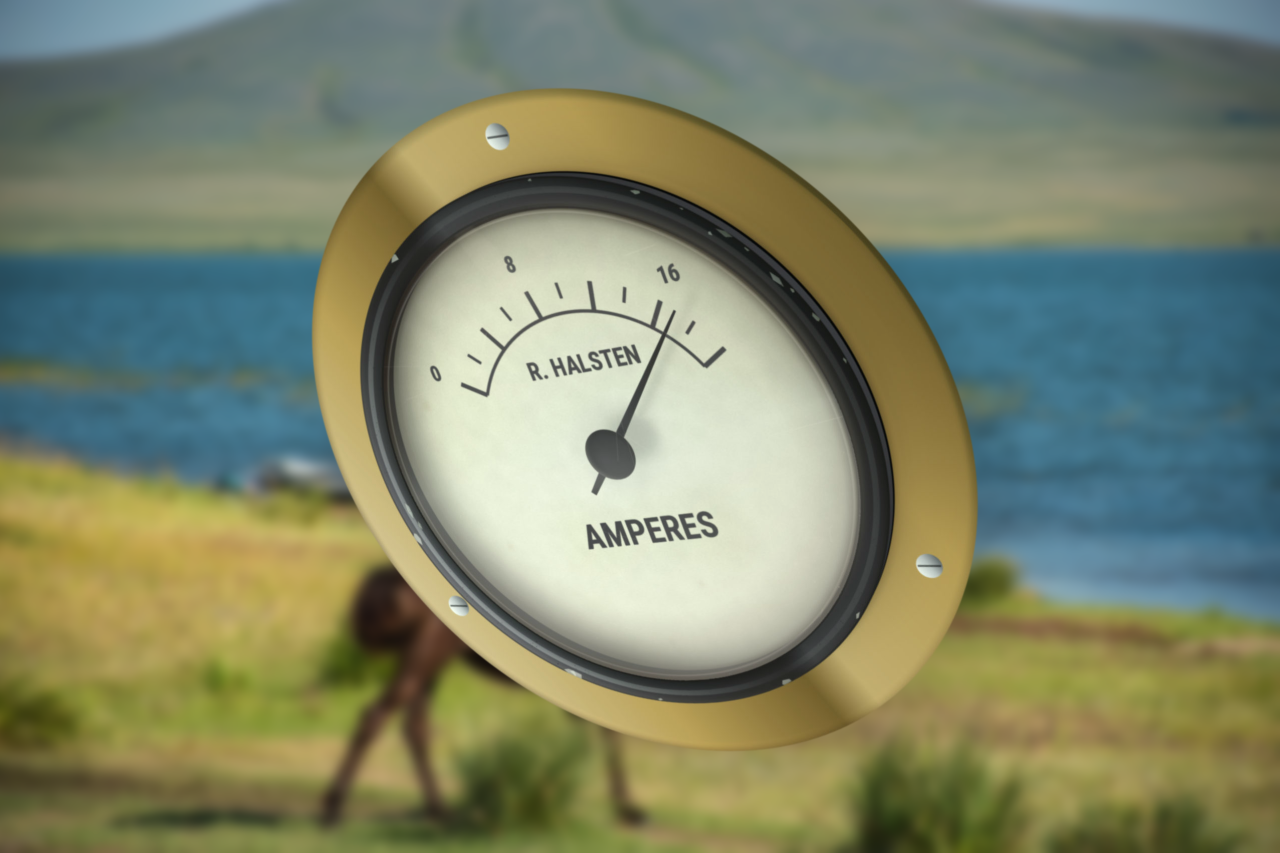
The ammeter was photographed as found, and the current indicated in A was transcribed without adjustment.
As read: 17 A
